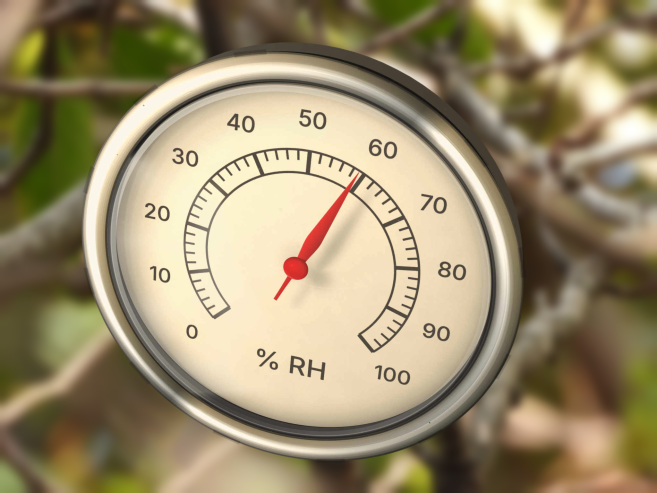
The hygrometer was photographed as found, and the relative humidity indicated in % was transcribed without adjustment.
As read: 59 %
